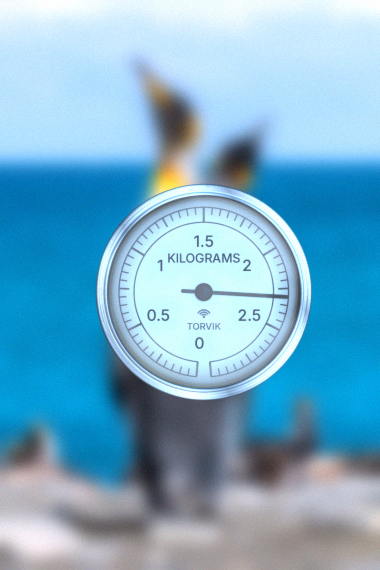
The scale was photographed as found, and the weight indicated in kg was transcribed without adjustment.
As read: 2.3 kg
